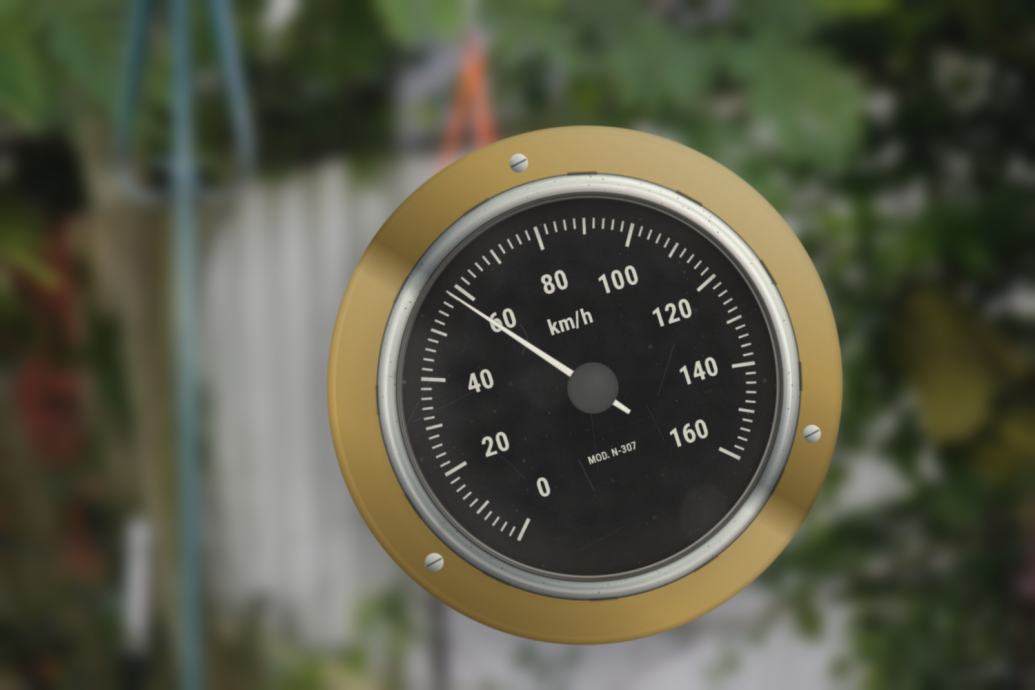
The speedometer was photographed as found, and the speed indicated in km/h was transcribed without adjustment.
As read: 58 km/h
